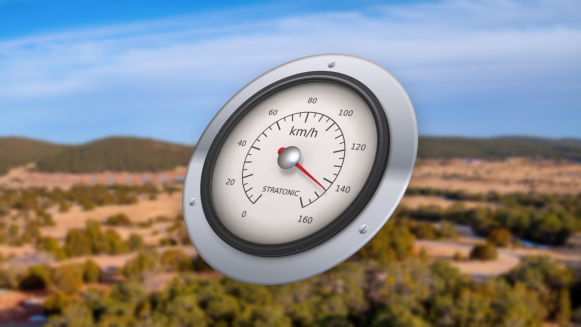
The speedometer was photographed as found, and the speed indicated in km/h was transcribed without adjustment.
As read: 145 km/h
